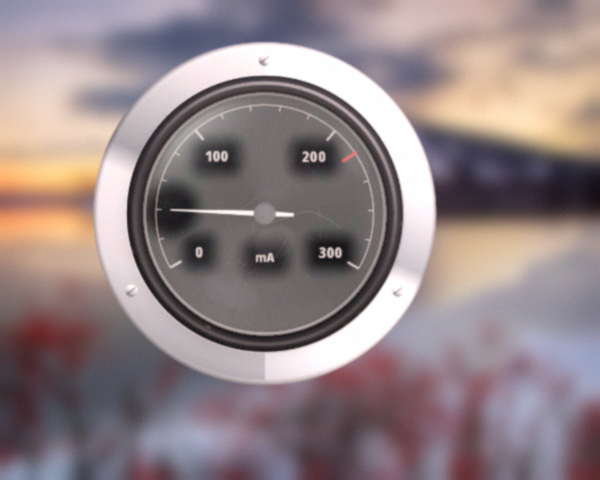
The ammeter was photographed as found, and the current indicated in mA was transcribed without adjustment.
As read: 40 mA
